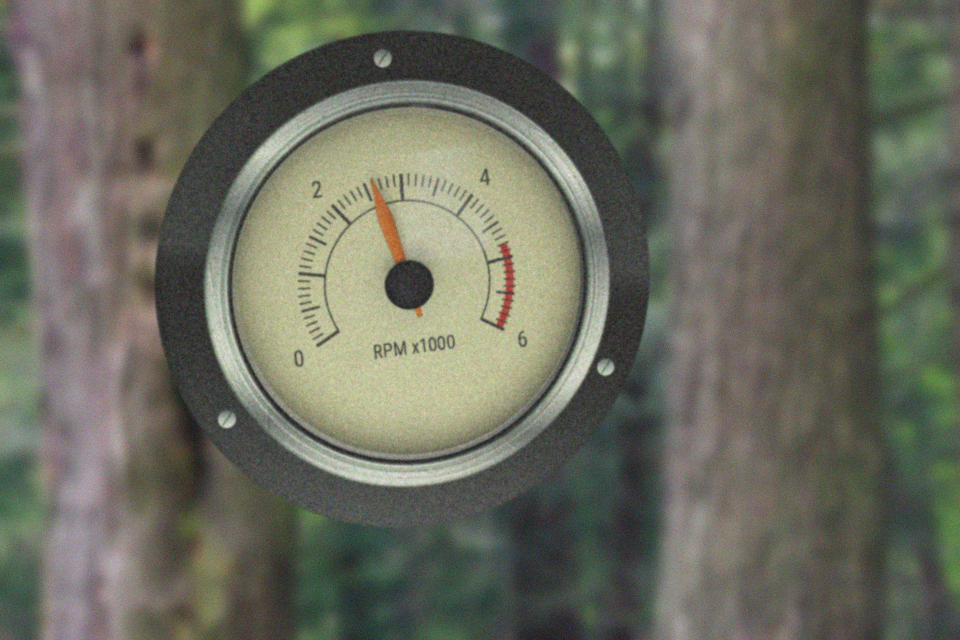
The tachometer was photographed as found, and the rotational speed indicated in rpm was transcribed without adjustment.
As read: 2600 rpm
